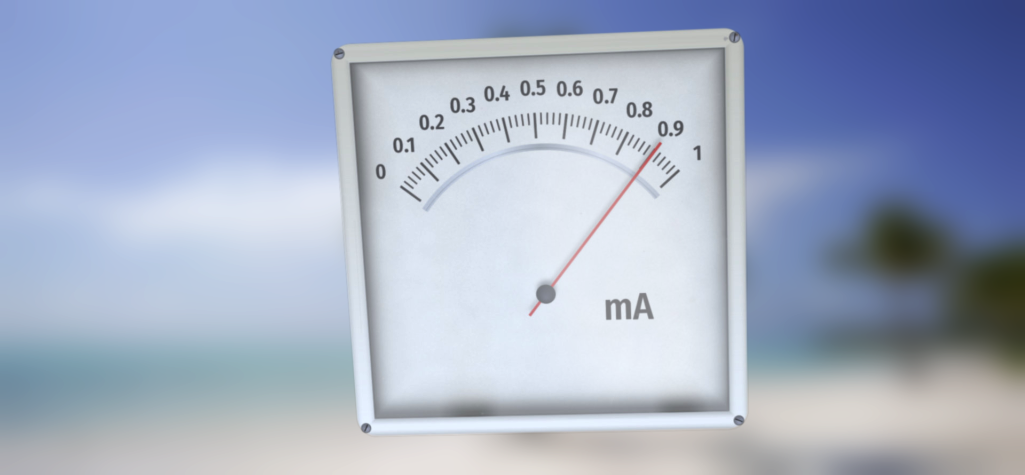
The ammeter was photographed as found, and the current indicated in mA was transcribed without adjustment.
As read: 0.9 mA
